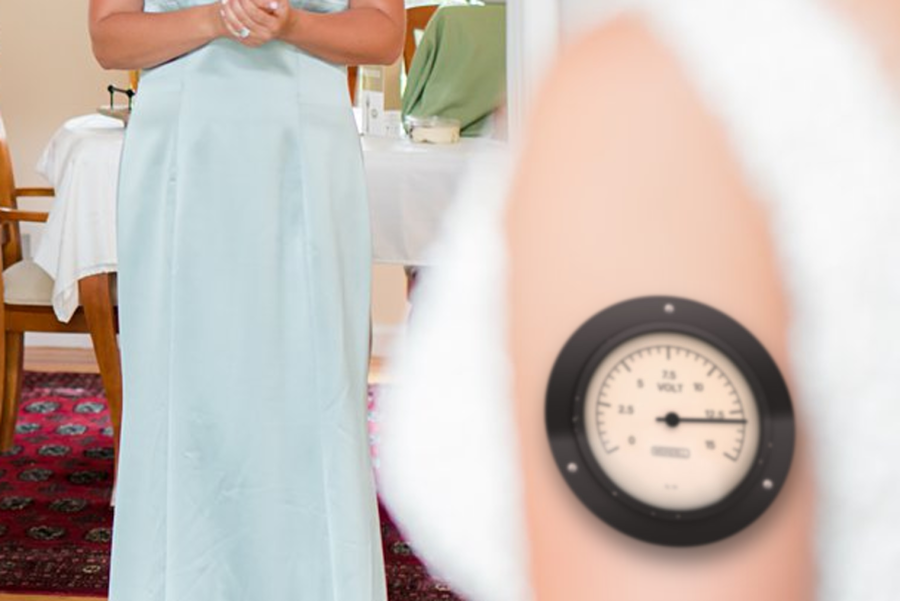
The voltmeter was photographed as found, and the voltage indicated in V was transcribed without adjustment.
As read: 13 V
